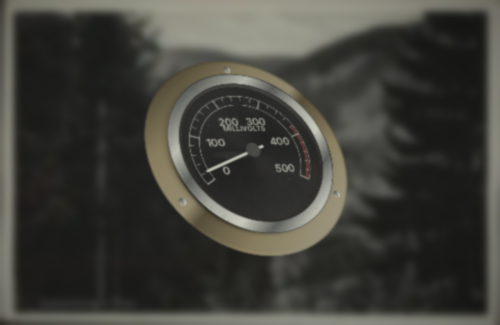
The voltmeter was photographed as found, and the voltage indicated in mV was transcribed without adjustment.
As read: 20 mV
